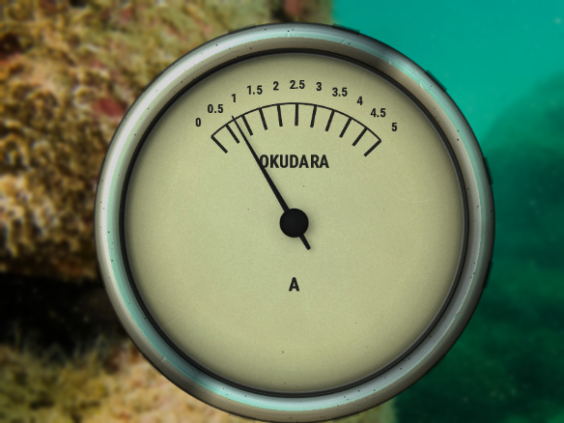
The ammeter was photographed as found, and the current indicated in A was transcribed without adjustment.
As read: 0.75 A
